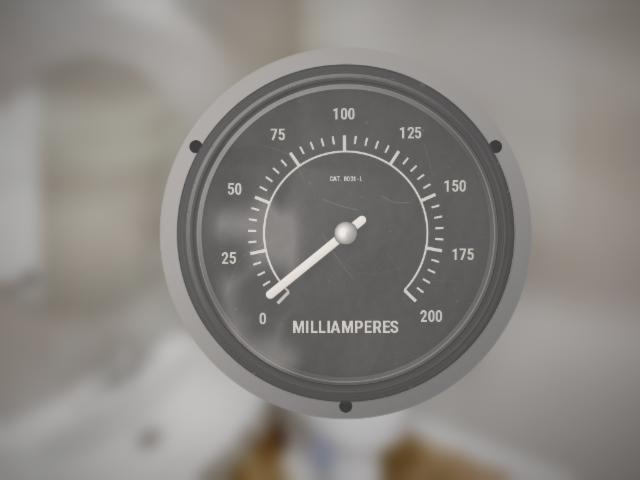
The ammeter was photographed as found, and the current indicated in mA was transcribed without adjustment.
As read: 5 mA
